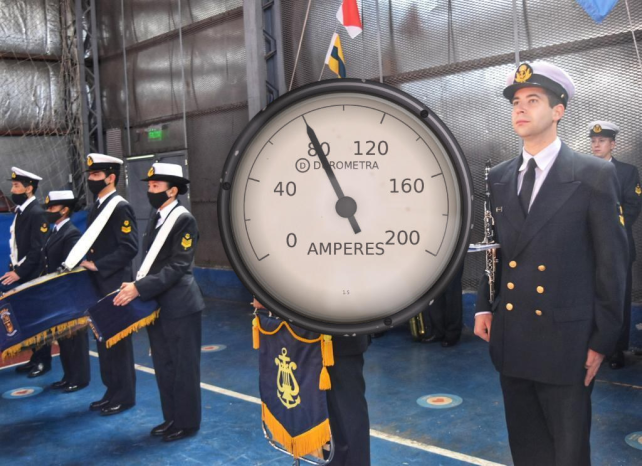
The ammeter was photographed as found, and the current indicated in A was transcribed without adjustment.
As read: 80 A
